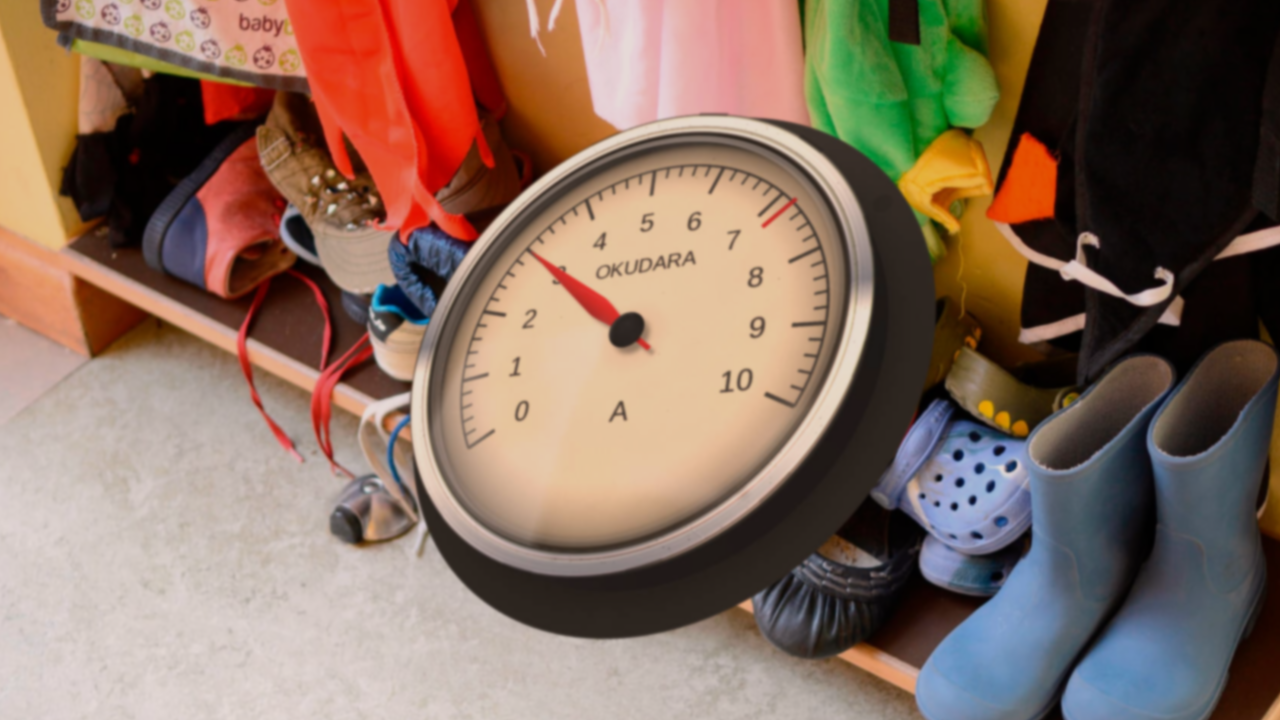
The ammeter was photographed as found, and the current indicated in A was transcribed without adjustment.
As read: 3 A
